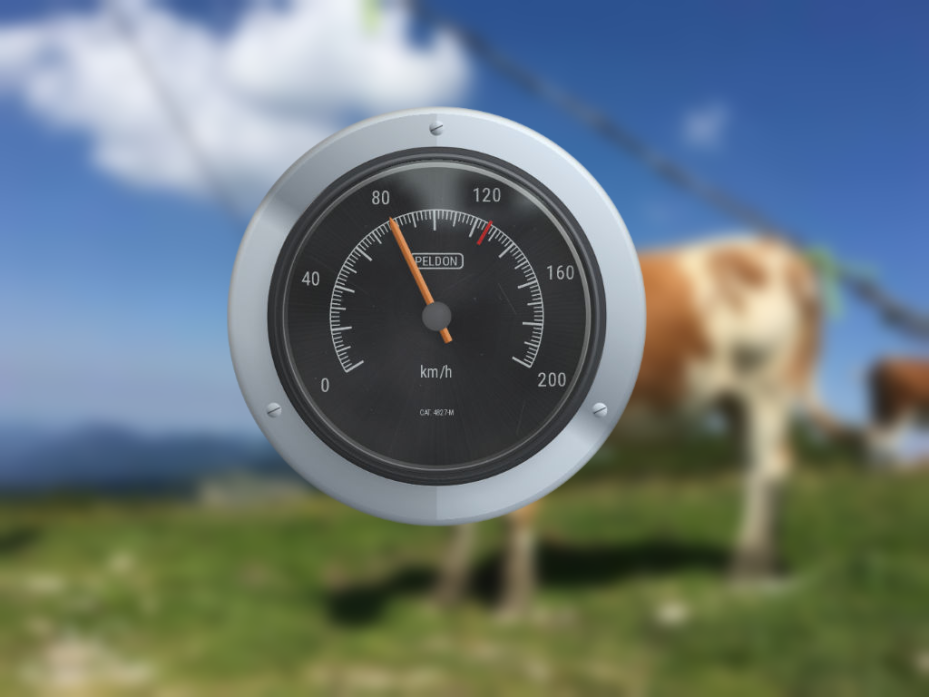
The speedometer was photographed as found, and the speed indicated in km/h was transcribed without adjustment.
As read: 80 km/h
